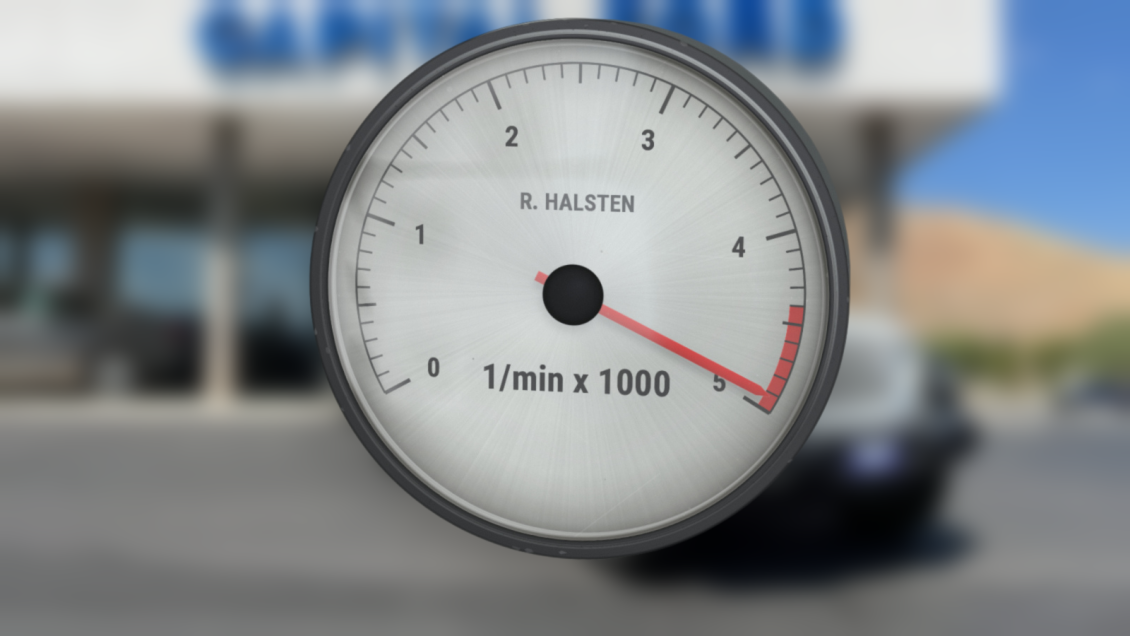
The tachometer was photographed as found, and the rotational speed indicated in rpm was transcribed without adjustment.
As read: 4900 rpm
